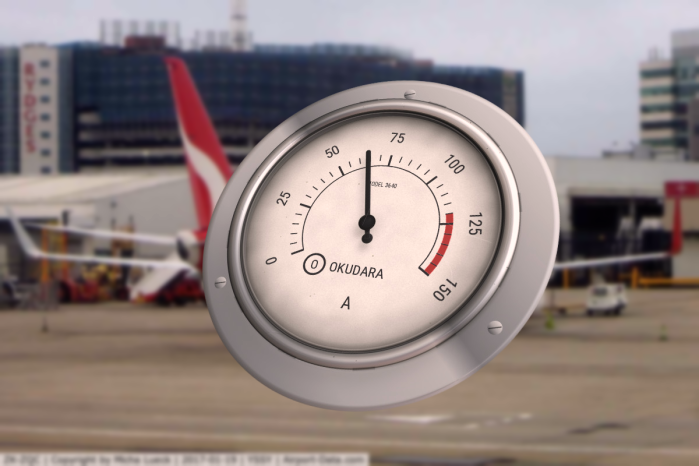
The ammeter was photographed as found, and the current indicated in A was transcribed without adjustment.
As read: 65 A
